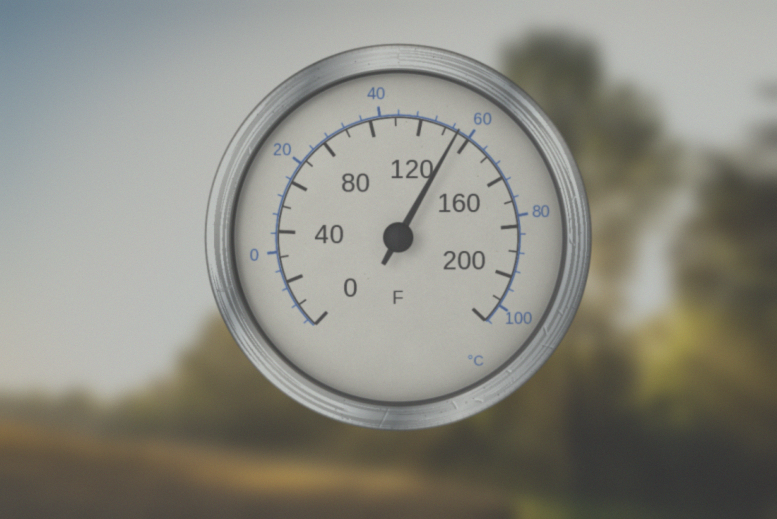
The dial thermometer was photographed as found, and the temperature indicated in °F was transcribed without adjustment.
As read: 135 °F
